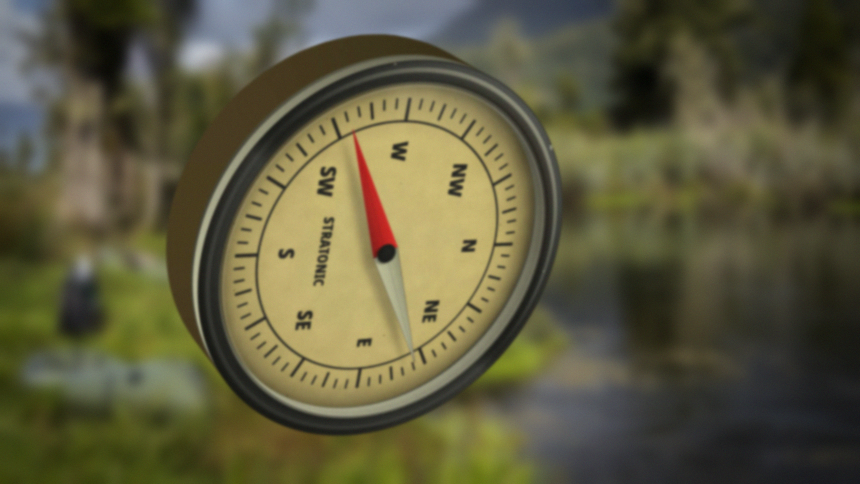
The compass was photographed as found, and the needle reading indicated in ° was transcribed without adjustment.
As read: 245 °
